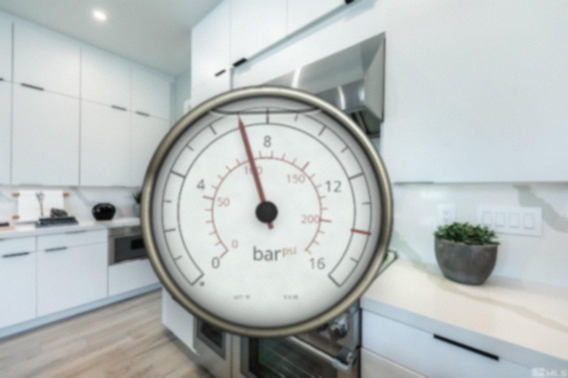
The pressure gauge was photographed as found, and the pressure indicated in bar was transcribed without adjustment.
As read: 7 bar
